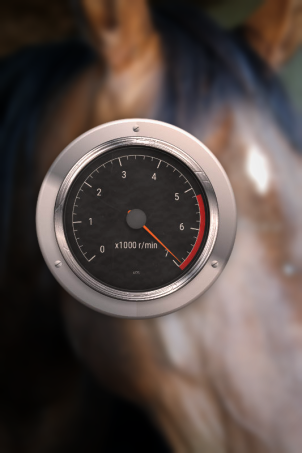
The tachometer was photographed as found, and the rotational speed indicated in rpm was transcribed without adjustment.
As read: 6900 rpm
